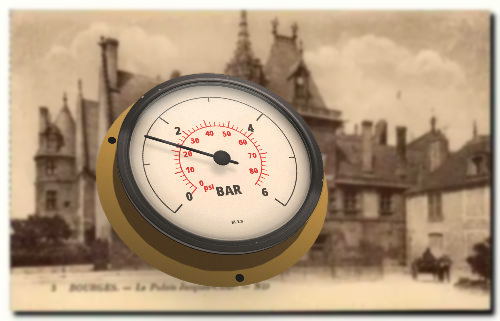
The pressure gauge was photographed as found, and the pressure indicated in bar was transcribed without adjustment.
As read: 1.5 bar
